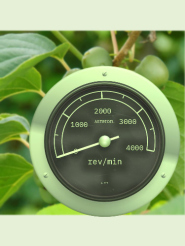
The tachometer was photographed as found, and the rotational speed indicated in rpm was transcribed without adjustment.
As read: 0 rpm
